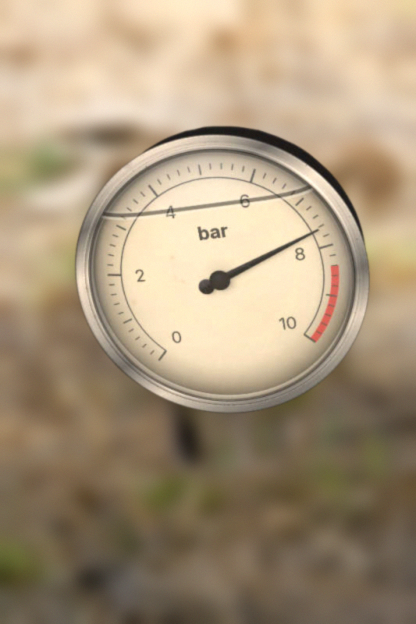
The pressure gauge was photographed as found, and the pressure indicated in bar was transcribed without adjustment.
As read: 7.6 bar
